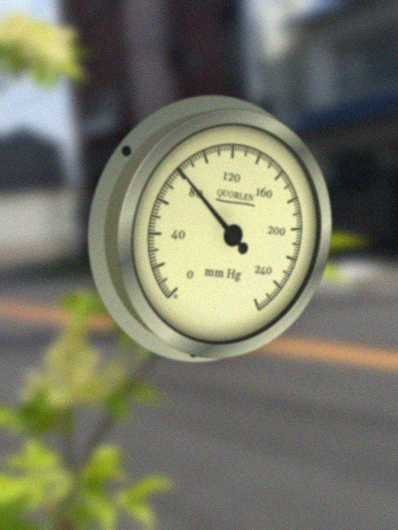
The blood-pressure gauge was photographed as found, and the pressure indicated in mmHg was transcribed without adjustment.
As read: 80 mmHg
